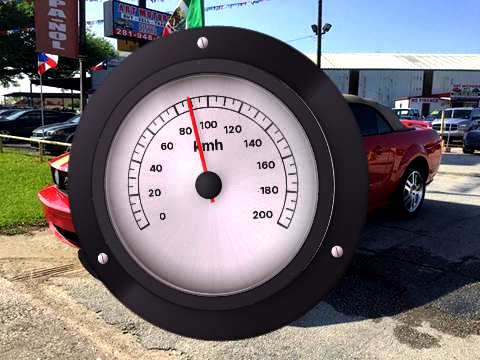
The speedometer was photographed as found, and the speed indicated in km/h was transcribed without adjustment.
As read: 90 km/h
